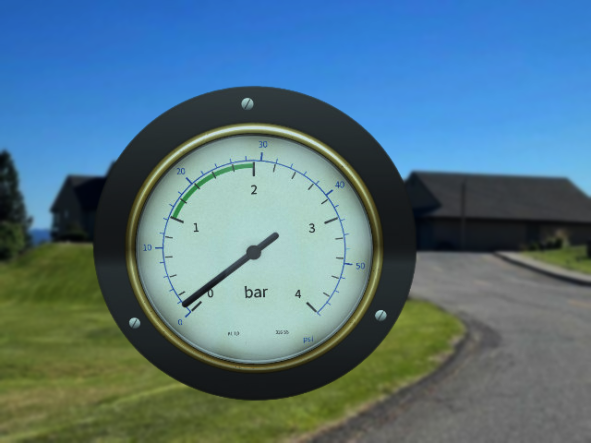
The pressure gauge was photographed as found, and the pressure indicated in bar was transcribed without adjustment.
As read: 0.1 bar
